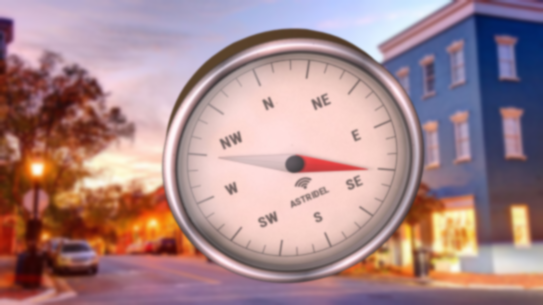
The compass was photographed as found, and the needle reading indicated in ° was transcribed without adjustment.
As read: 120 °
